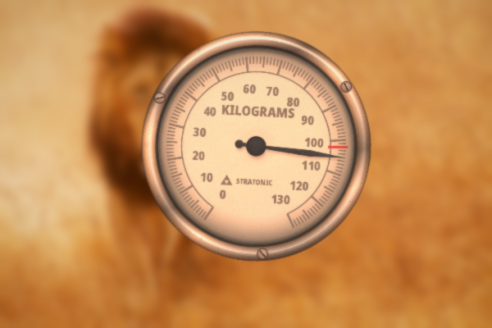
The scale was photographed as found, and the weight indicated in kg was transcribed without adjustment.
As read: 105 kg
